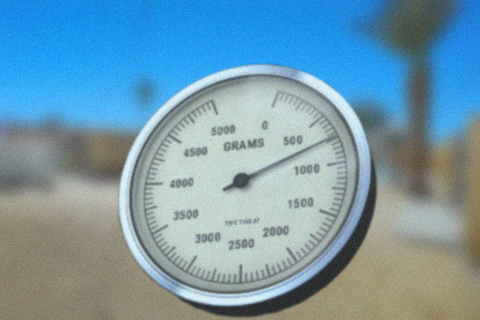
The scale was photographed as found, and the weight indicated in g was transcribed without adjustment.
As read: 750 g
